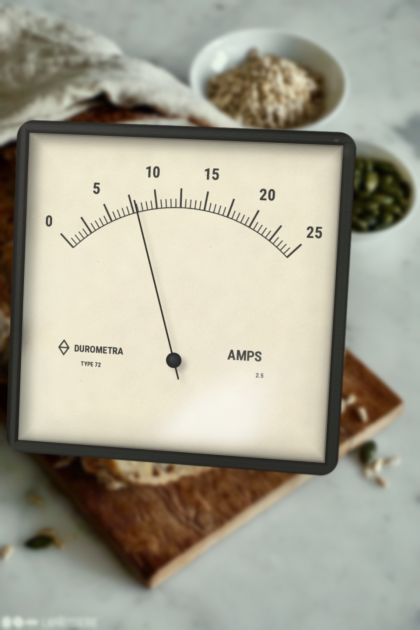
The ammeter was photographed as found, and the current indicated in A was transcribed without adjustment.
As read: 8 A
